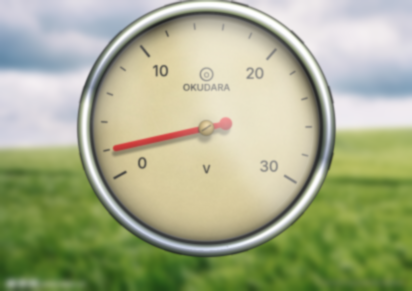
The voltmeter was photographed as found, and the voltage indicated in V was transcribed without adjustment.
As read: 2 V
